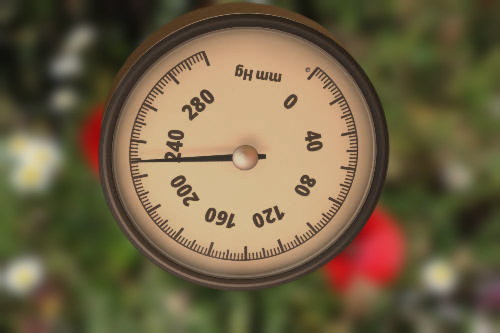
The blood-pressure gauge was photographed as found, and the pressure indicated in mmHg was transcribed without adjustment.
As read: 230 mmHg
